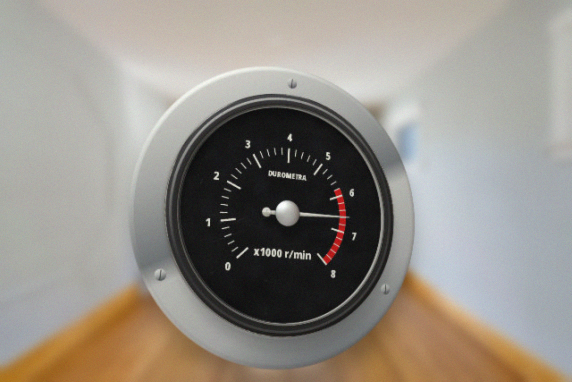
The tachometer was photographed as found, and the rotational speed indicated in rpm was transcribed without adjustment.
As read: 6600 rpm
